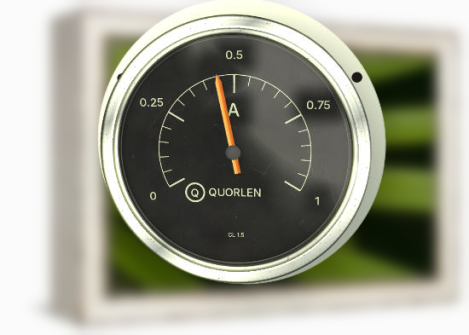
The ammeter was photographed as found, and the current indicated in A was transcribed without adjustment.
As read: 0.45 A
